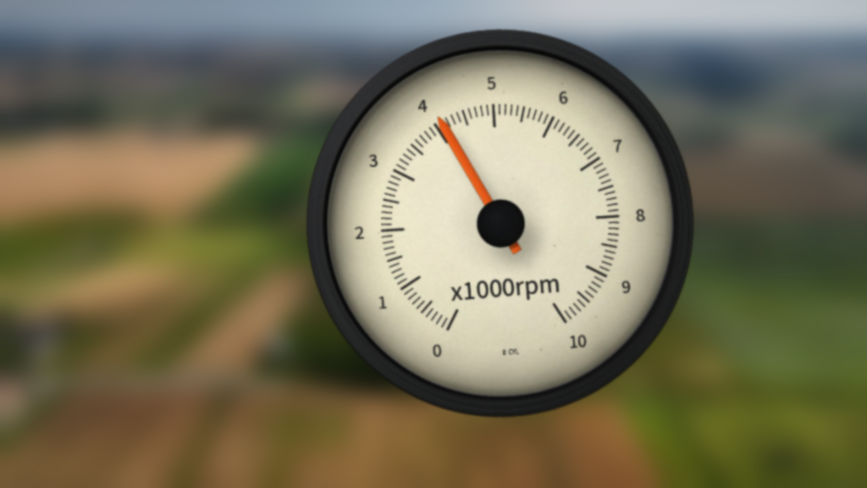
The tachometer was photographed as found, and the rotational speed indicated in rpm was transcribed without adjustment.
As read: 4100 rpm
